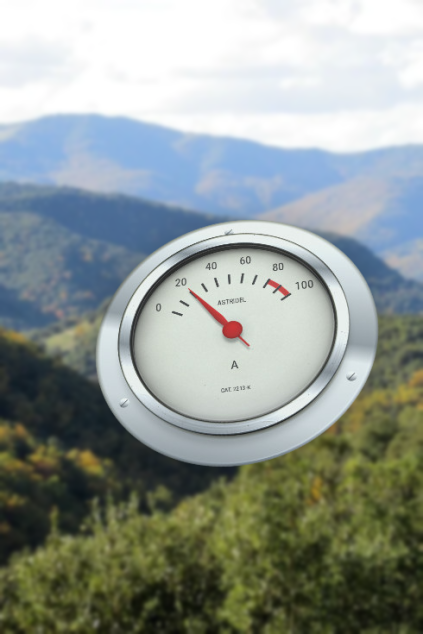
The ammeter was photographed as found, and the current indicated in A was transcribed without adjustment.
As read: 20 A
